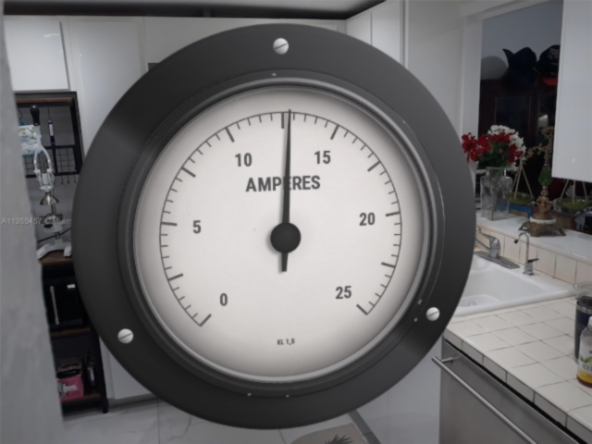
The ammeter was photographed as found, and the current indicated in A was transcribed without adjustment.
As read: 12.75 A
